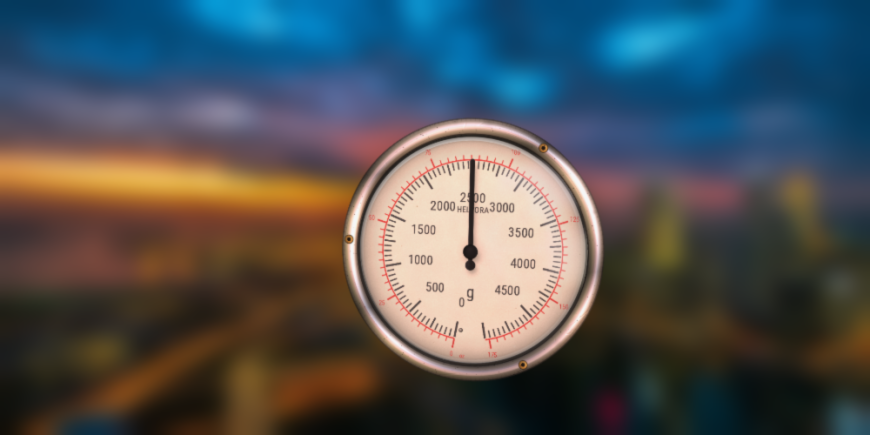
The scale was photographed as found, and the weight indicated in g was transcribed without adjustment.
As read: 2500 g
